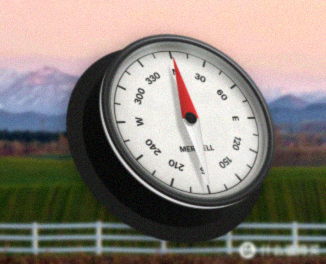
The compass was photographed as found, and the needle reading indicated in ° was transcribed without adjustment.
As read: 0 °
